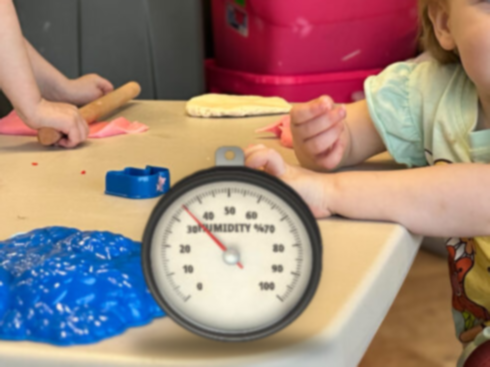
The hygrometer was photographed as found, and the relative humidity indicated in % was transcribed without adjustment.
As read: 35 %
